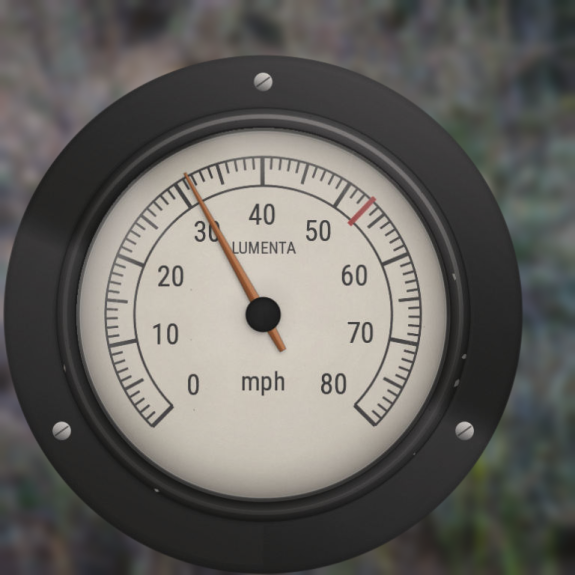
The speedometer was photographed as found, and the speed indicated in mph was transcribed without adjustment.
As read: 31.5 mph
